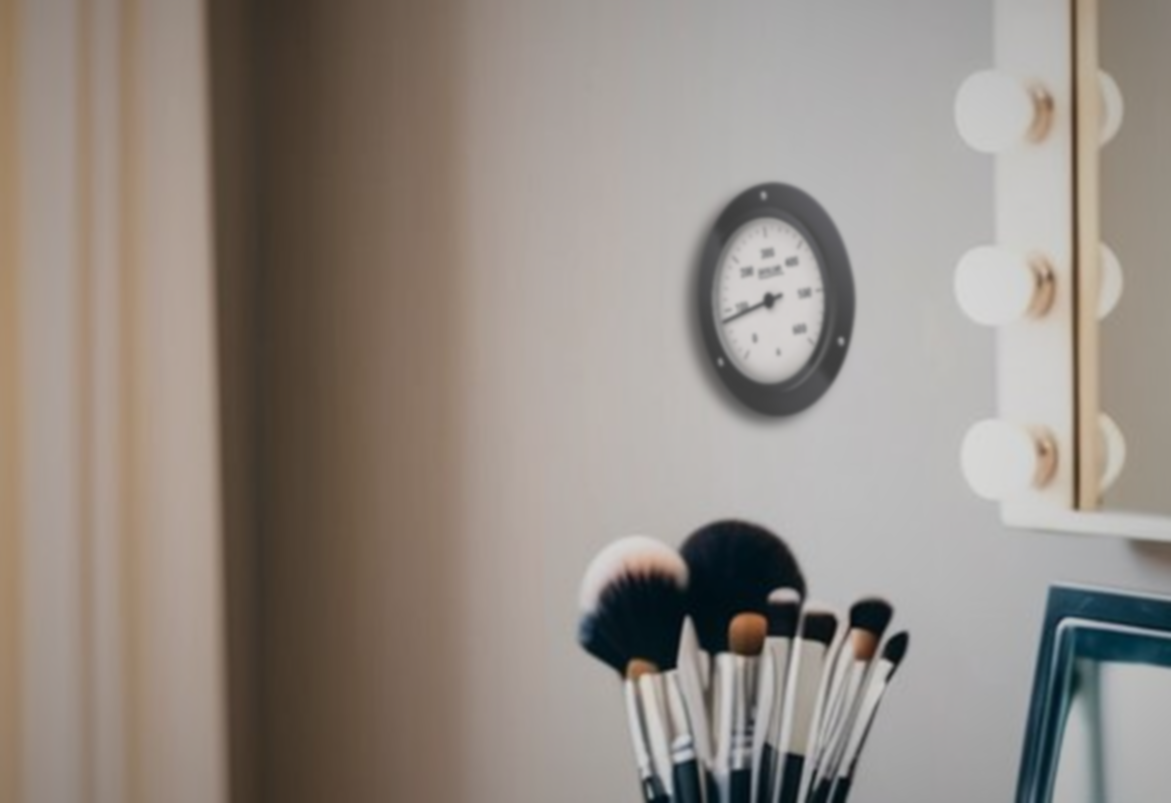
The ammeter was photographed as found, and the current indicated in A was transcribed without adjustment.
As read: 80 A
